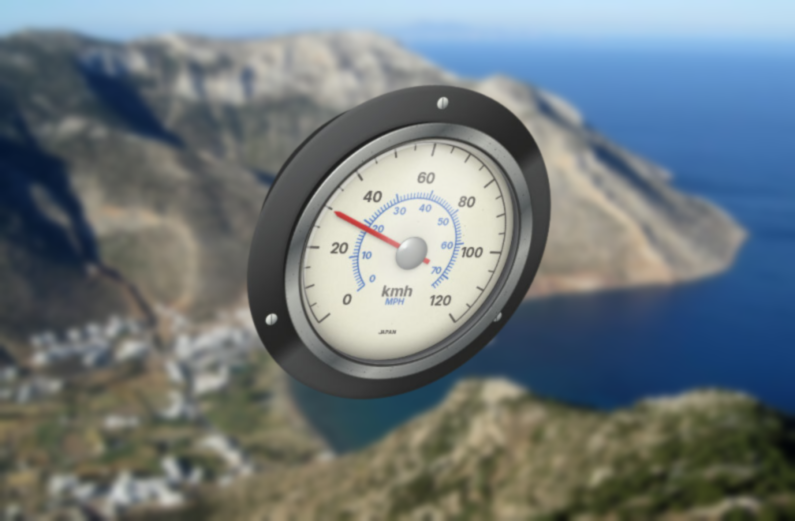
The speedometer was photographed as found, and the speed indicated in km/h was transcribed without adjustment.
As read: 30 km/h
